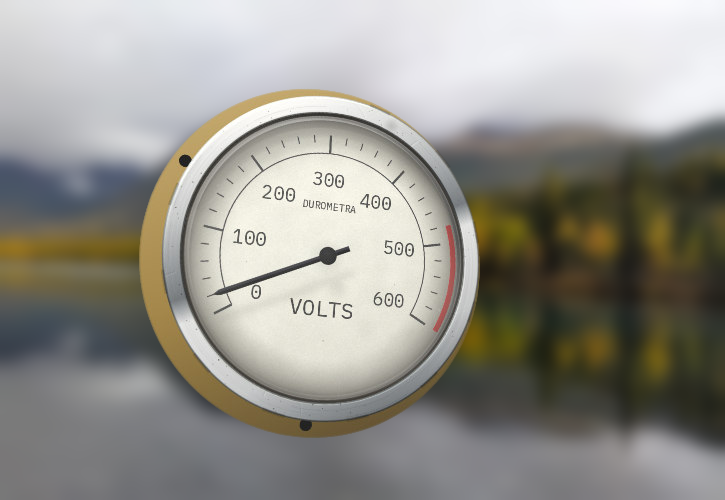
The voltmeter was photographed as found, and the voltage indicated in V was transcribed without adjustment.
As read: 20 V
